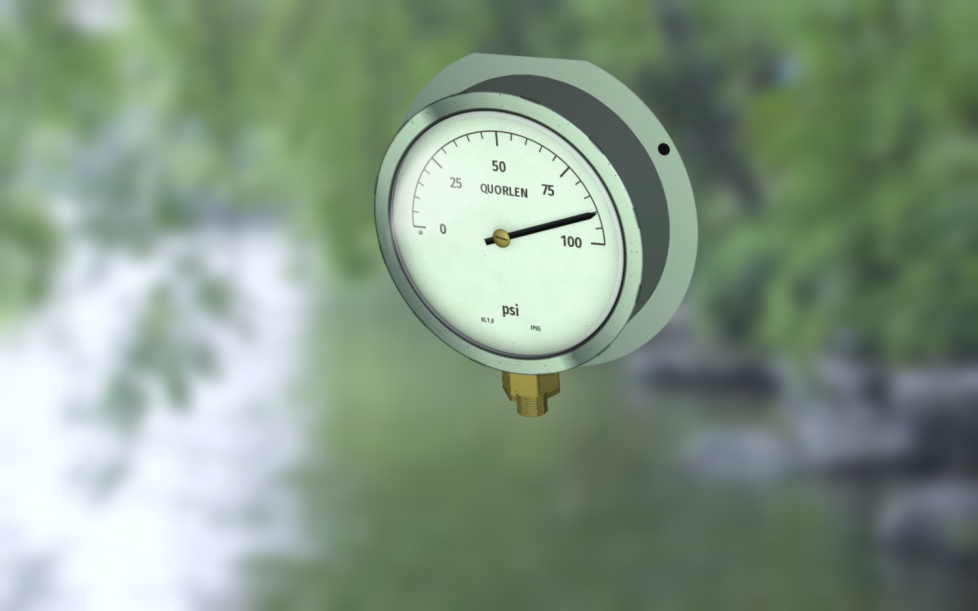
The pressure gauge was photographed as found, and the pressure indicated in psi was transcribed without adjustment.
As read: 90 psi
